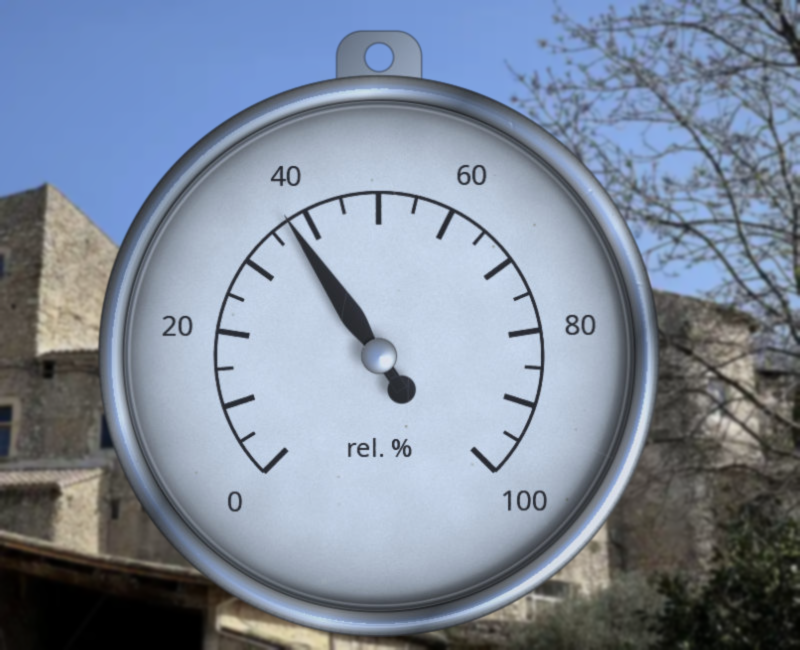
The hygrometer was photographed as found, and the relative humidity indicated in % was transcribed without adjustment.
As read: 37.5 %
